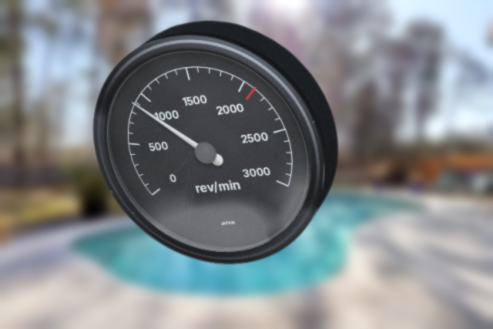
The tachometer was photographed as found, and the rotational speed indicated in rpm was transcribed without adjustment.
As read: 900 rpm
